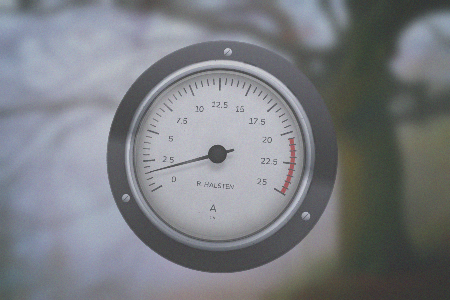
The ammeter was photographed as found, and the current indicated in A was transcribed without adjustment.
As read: 1.5 A
